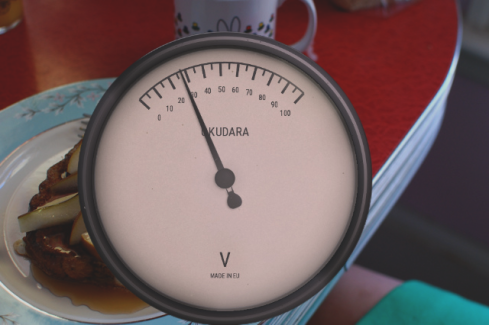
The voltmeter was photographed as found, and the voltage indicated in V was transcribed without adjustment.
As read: 27.5 V
